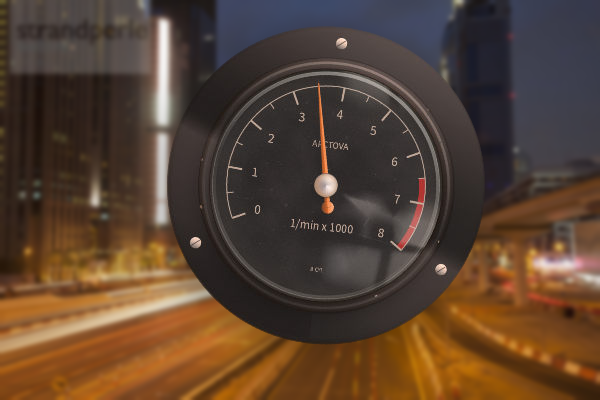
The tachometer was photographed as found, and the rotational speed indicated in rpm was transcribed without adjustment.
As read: 3500 rpm
